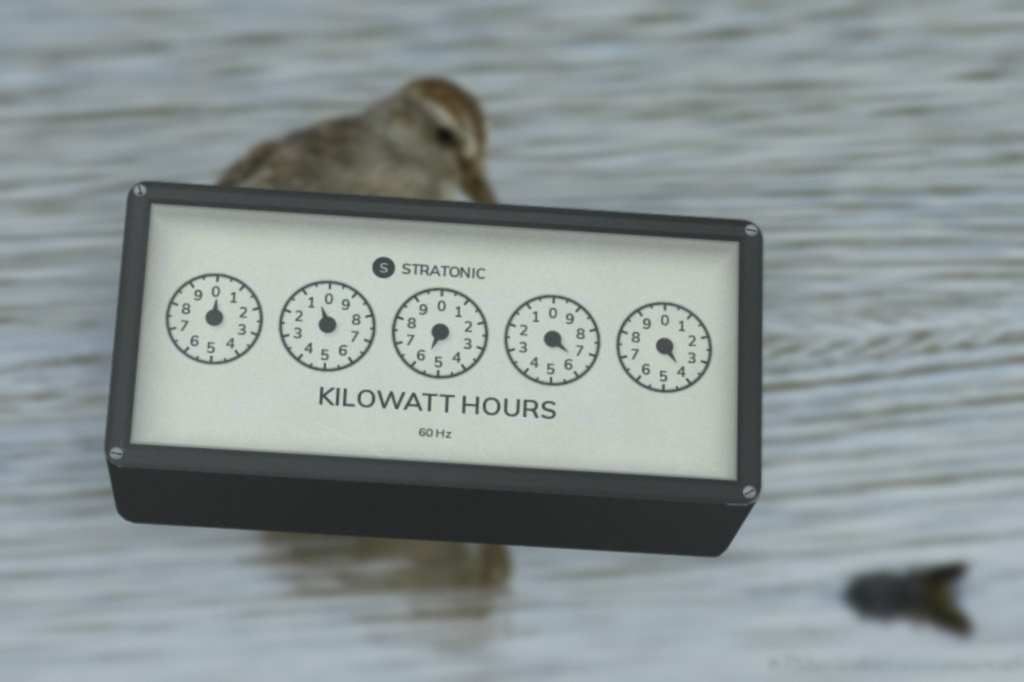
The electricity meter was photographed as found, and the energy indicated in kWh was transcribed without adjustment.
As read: 564 kWh
